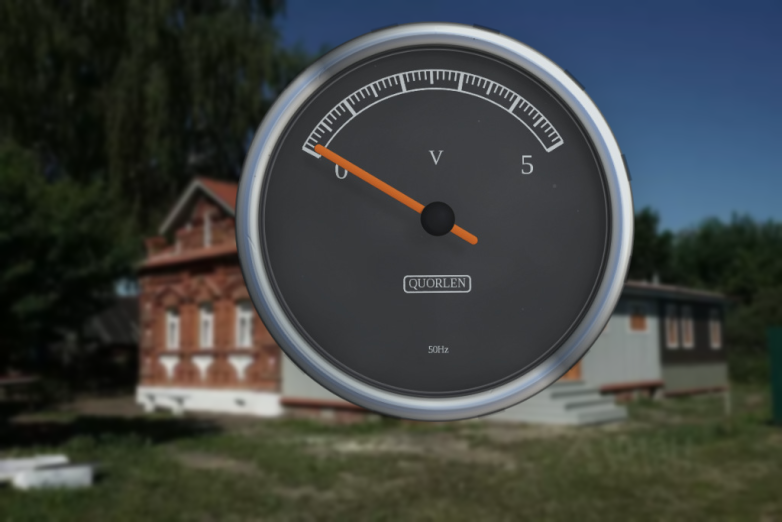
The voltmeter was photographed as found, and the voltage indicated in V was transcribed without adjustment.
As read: 0.1 V
